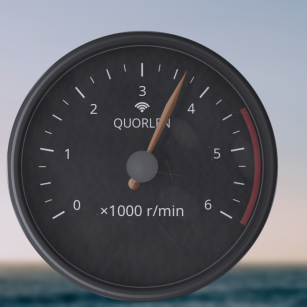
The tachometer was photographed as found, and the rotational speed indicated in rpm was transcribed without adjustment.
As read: 3625 rpm
